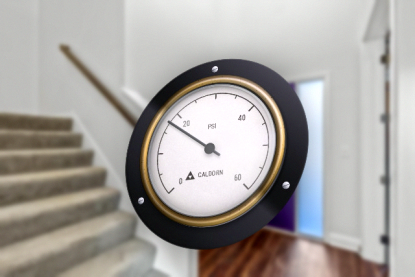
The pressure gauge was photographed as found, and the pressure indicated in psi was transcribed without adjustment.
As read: 17.5 psi
